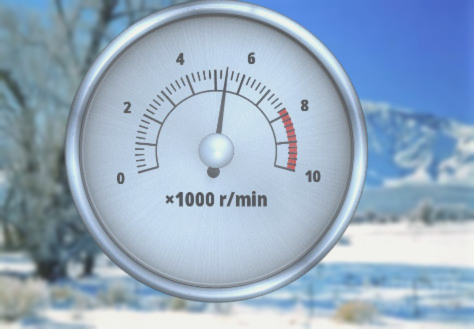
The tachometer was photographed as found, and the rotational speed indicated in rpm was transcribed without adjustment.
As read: 5400 rpm
